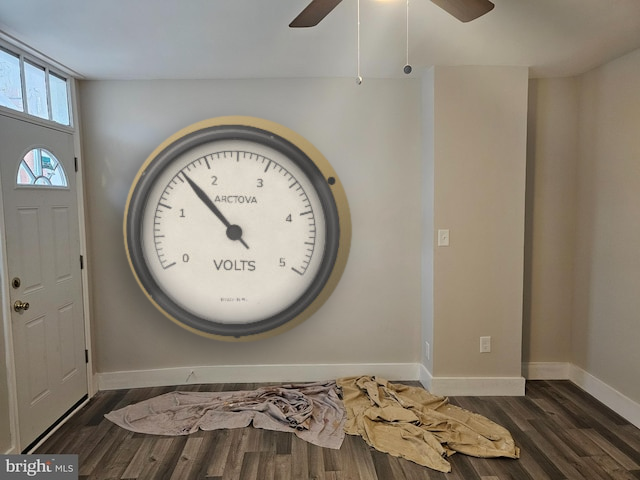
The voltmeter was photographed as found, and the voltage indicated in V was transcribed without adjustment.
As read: 1.6 V
